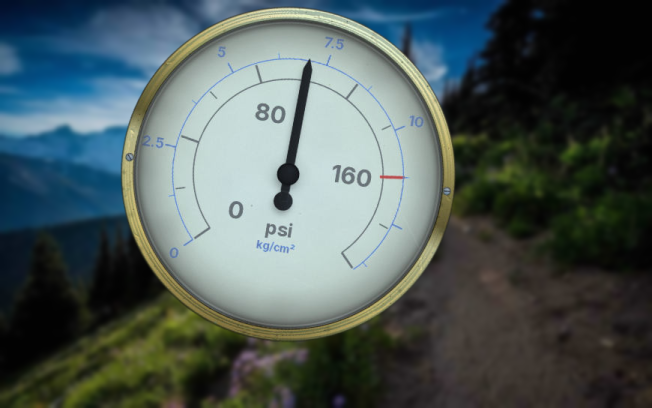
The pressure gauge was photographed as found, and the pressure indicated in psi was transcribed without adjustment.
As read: 100 psi
